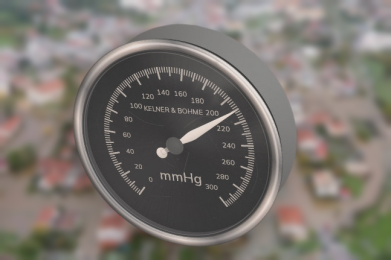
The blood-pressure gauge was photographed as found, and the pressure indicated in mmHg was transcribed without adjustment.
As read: 210 mmHg
